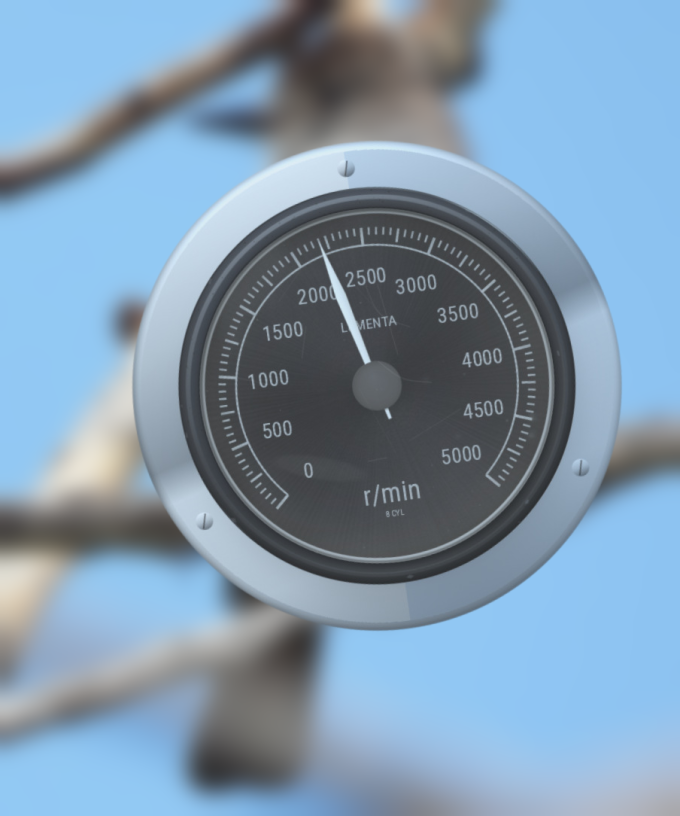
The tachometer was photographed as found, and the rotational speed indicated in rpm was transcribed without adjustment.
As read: 2200 rpm
